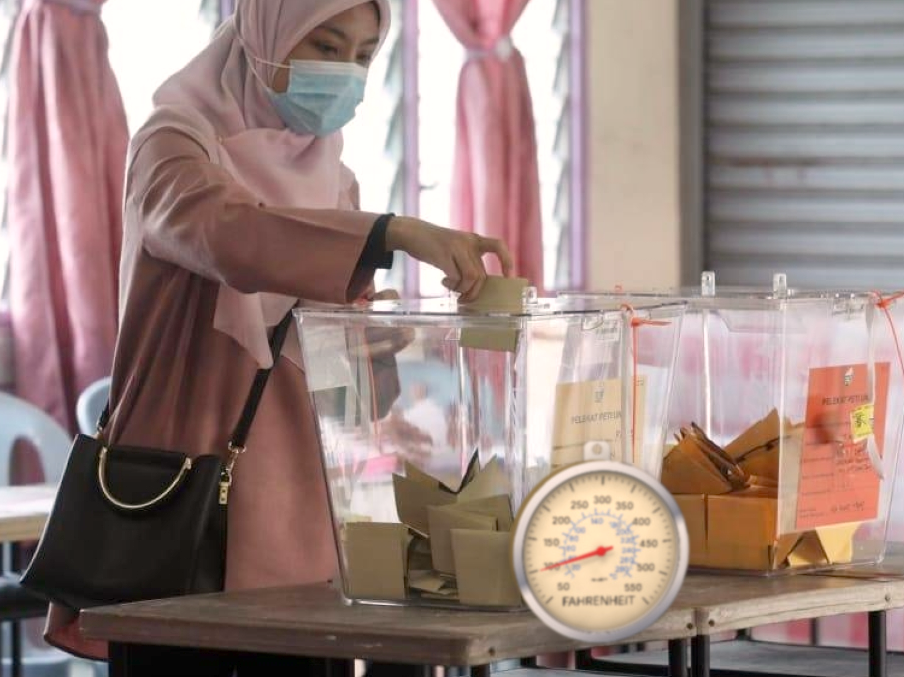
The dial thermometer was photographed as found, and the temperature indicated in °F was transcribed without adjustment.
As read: 100 °F
